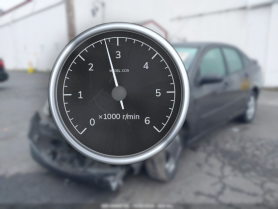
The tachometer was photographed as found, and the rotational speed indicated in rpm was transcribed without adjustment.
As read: 2700 rpm
